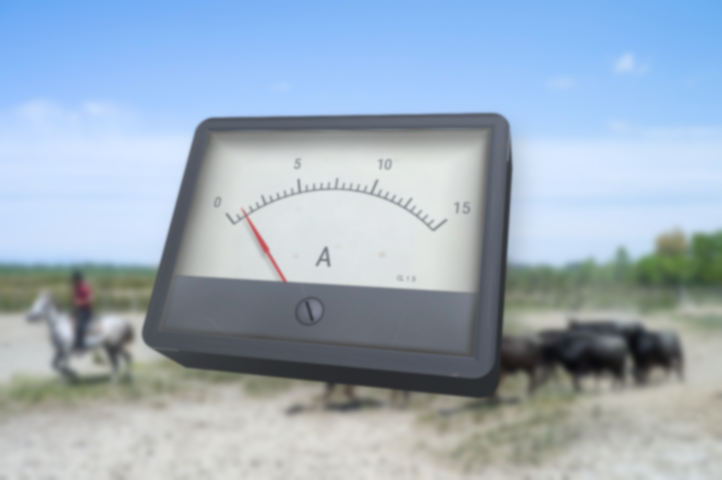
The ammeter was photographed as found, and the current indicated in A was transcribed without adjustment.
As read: 1 A
